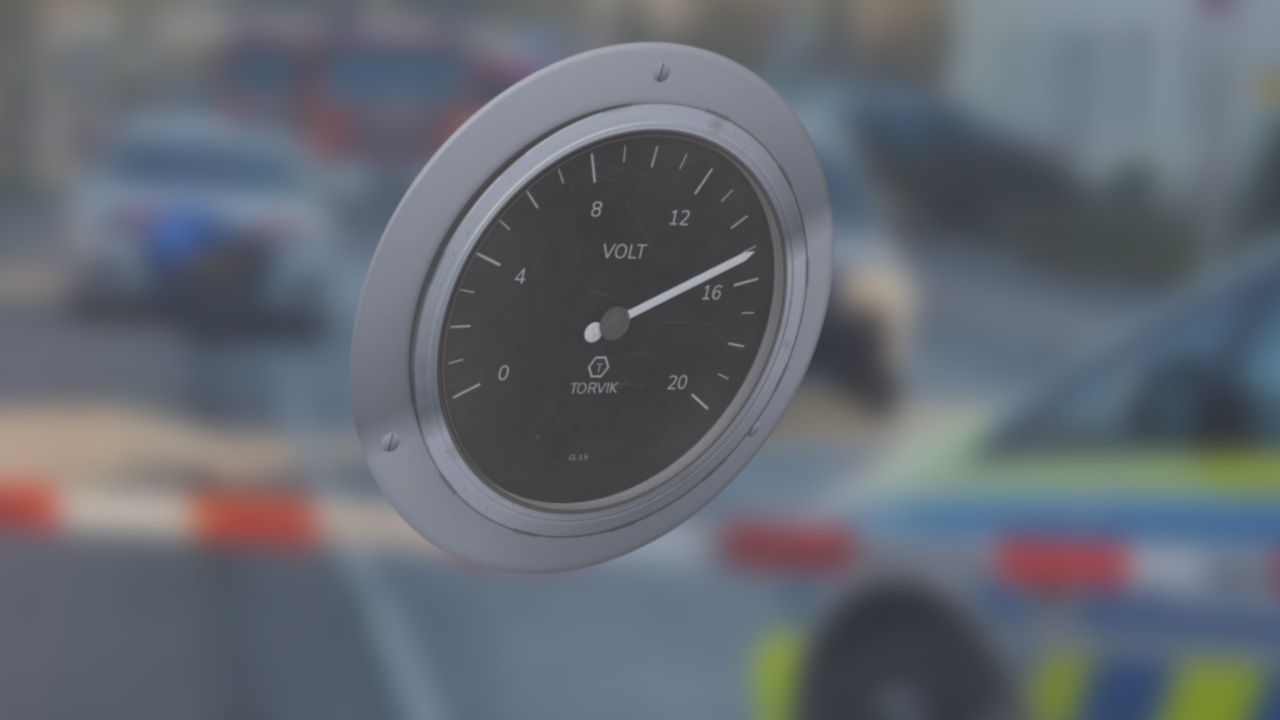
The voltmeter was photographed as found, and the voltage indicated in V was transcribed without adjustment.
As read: 15 V
